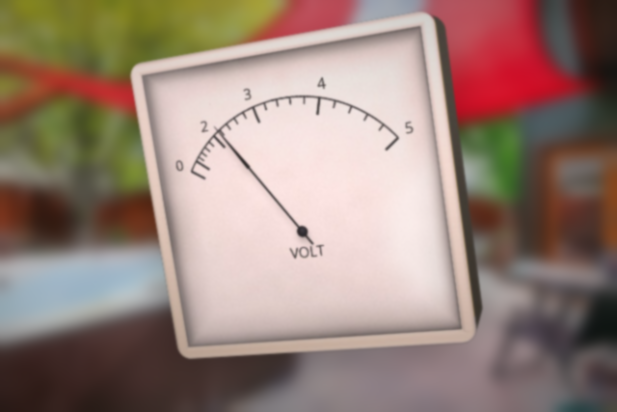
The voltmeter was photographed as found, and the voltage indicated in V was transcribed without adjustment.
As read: 2.2 V
